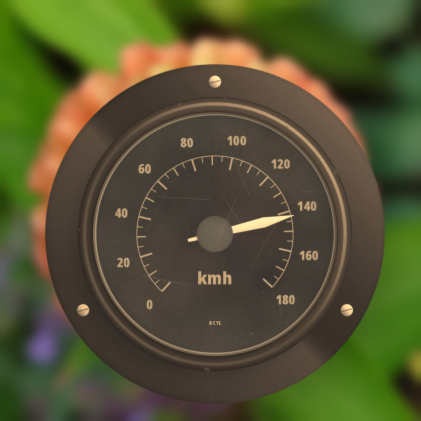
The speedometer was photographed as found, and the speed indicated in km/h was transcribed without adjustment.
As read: 142.5 km/h
